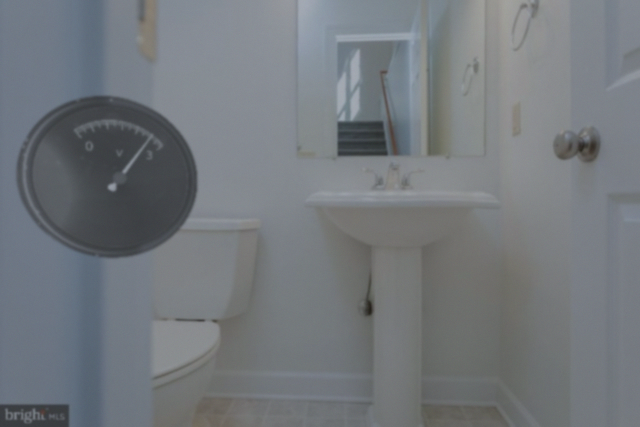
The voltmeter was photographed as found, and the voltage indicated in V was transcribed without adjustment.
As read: 2.5 V
